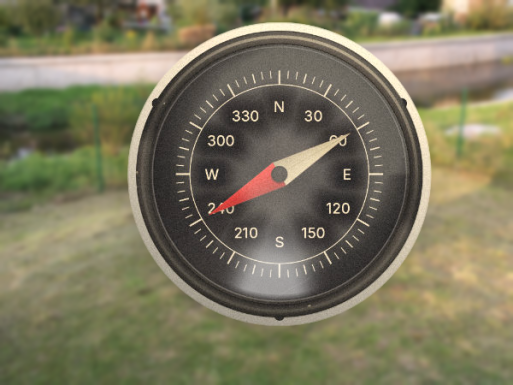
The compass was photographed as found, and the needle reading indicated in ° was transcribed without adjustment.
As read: 240 °
